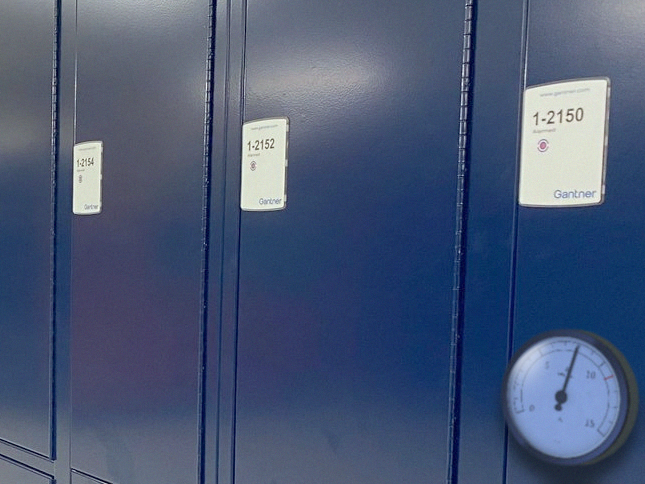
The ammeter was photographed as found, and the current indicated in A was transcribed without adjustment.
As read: 8 A
